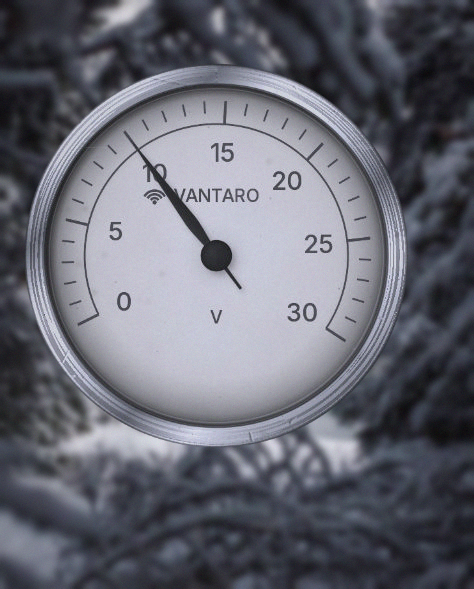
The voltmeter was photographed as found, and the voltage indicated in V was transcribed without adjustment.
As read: 10 V
